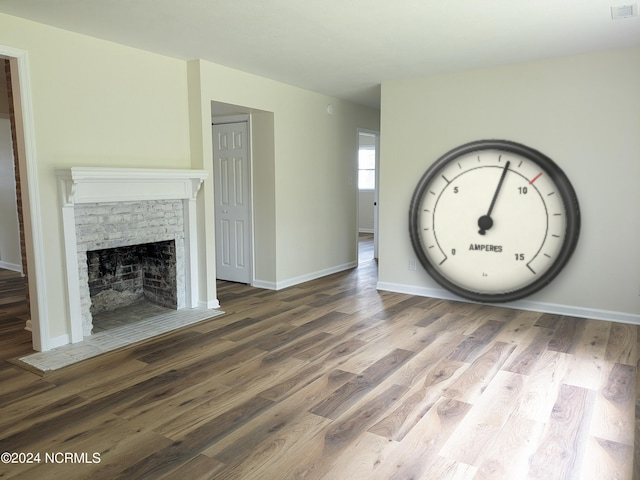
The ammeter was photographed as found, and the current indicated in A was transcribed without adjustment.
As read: 8.5 A
